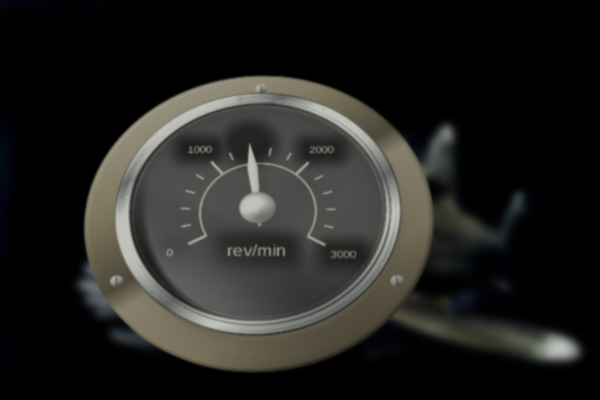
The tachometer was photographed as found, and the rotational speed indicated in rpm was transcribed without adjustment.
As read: 1400 rpm
